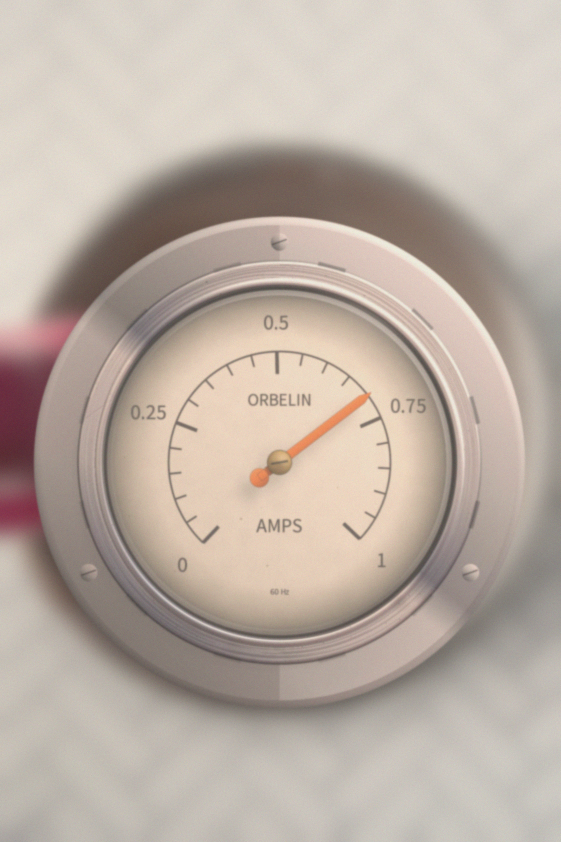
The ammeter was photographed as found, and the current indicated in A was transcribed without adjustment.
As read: 0.7 A
